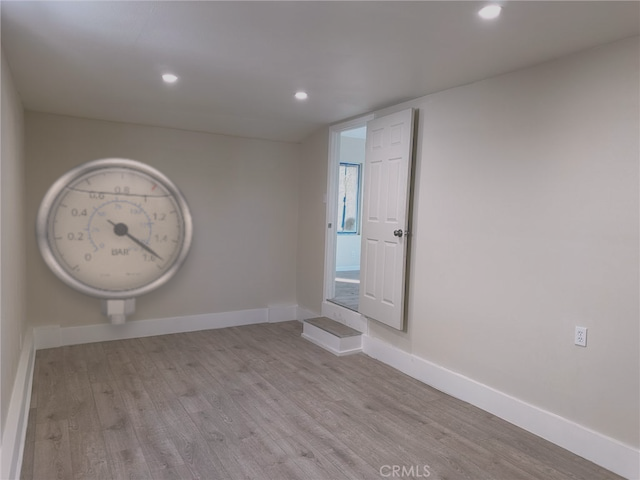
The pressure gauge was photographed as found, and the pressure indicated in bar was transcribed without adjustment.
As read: 1.55 bar
